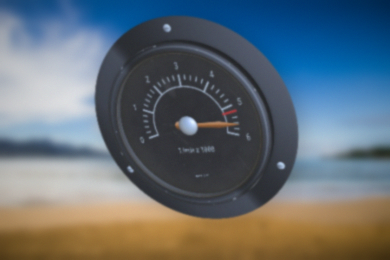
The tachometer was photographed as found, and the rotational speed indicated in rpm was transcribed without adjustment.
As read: 5600 rpm
